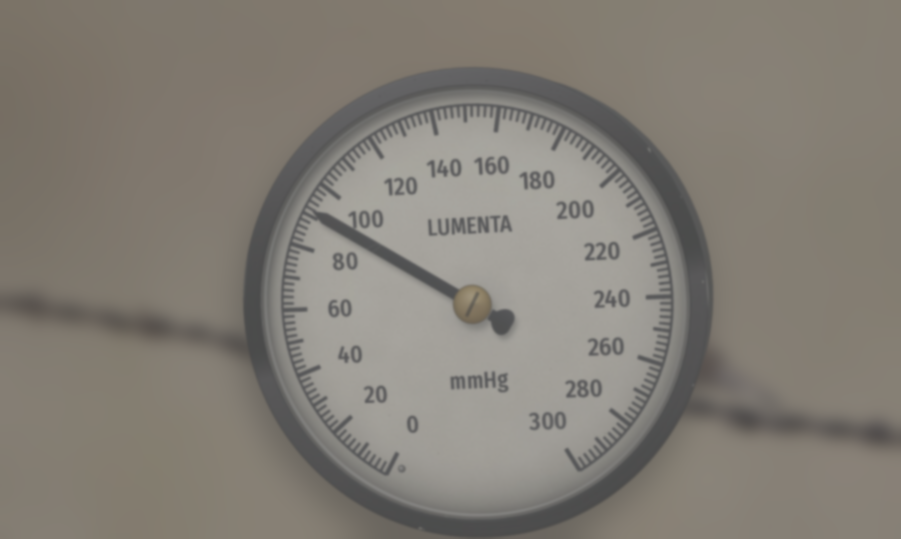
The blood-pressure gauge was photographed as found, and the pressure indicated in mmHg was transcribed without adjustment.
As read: 92 mmHg
